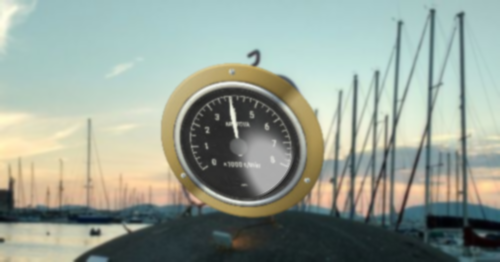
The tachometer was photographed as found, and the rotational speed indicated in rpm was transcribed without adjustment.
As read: 4000 rpm
